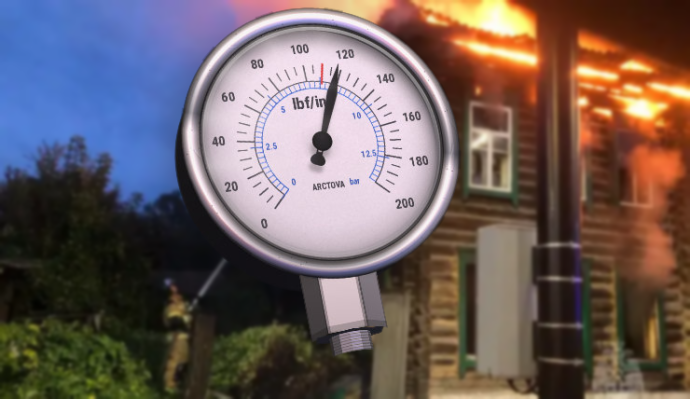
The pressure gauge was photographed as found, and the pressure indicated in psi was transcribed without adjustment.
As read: 117.5 psi
